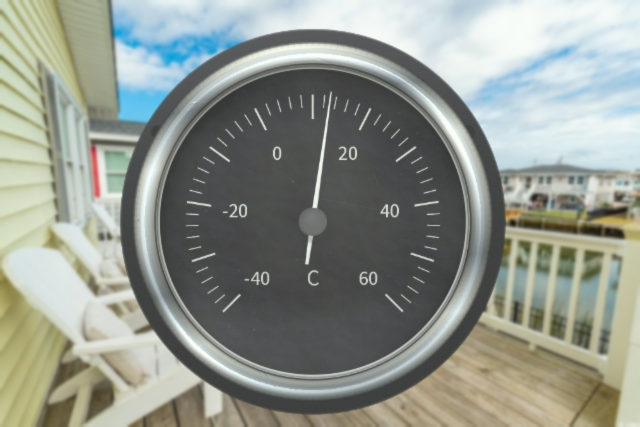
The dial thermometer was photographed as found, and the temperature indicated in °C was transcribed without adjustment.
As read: 13 °C
